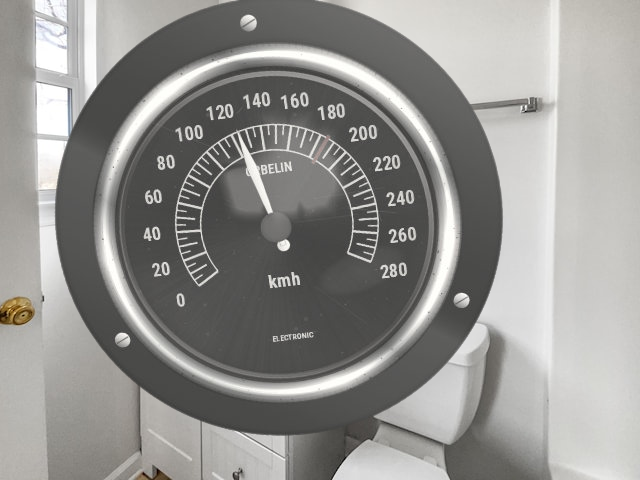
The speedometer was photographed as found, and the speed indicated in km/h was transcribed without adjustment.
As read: 125 km/h
